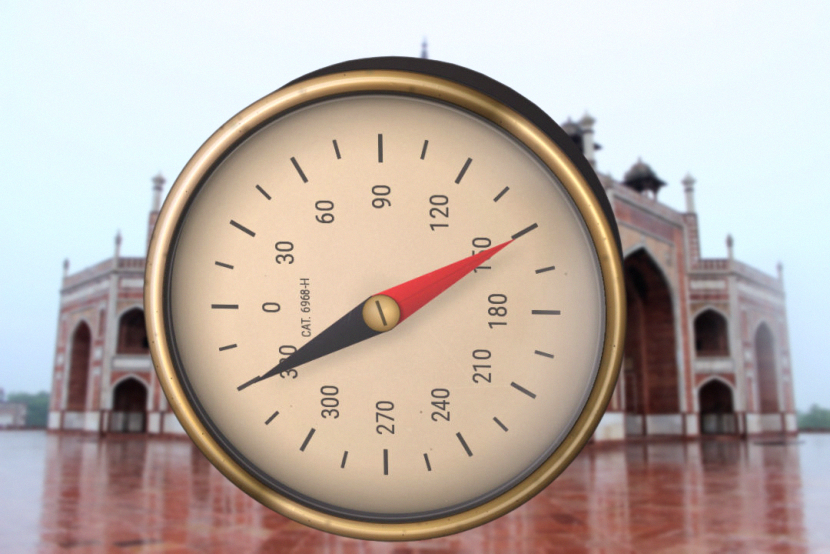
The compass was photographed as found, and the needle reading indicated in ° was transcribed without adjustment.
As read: 150 °
